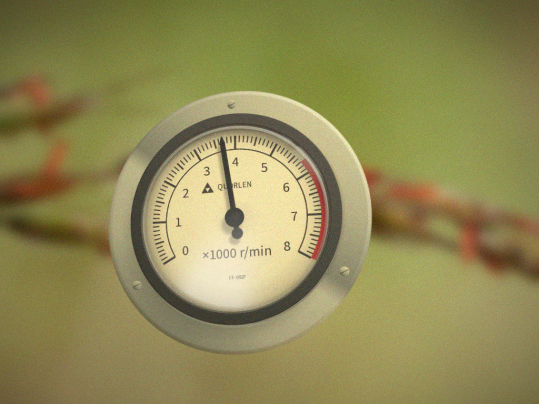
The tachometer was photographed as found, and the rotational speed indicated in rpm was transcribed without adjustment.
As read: 3700 rpm
